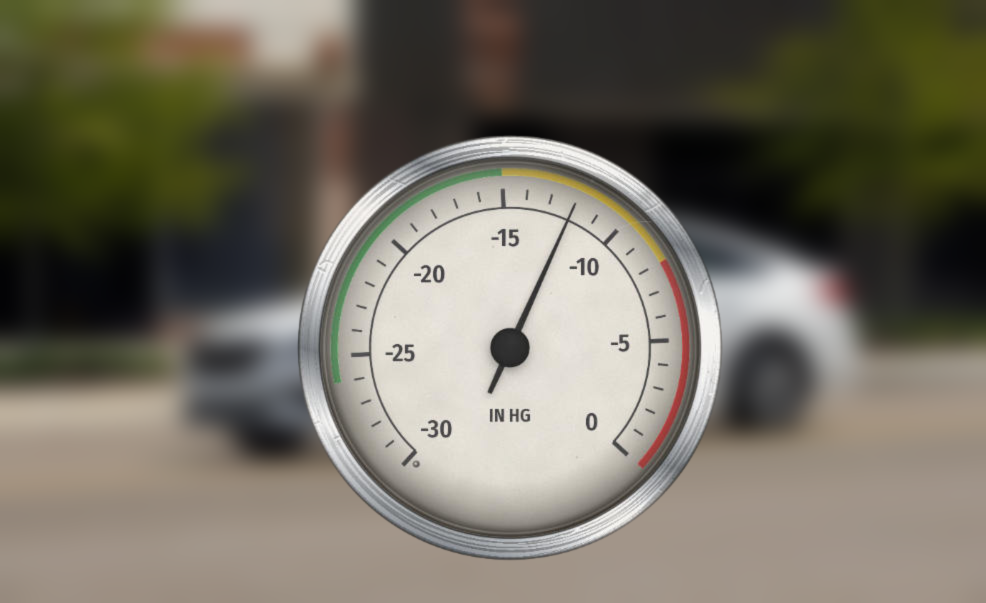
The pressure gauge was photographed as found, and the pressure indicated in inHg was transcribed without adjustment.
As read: -12 inHg
